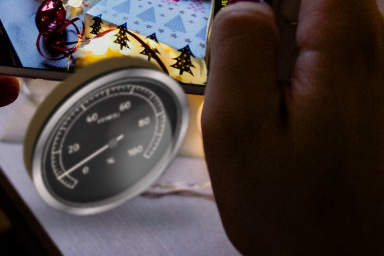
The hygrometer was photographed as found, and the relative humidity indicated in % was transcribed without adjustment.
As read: 10 %
